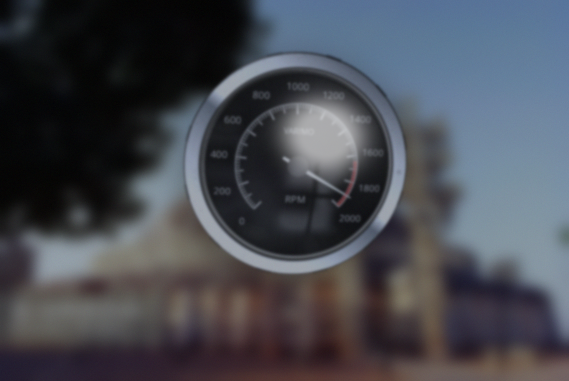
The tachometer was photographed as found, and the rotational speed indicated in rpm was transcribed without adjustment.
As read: 1900 rpm
